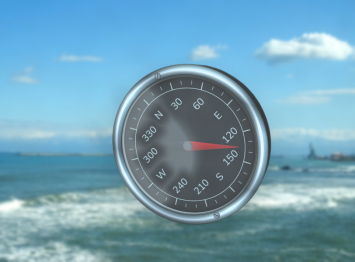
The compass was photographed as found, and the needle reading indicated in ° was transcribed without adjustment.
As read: 135 °
